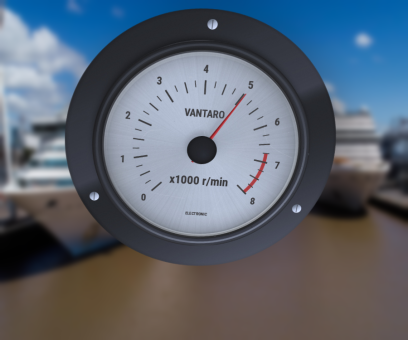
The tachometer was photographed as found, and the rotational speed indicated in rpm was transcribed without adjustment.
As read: 5000 rpm
